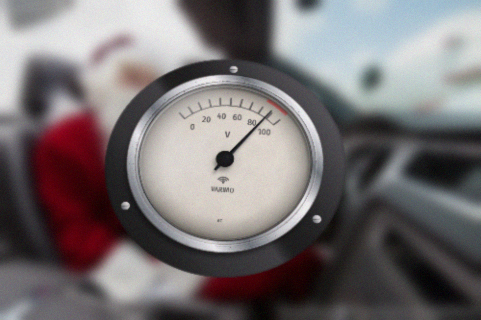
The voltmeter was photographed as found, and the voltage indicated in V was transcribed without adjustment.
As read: 90 V
